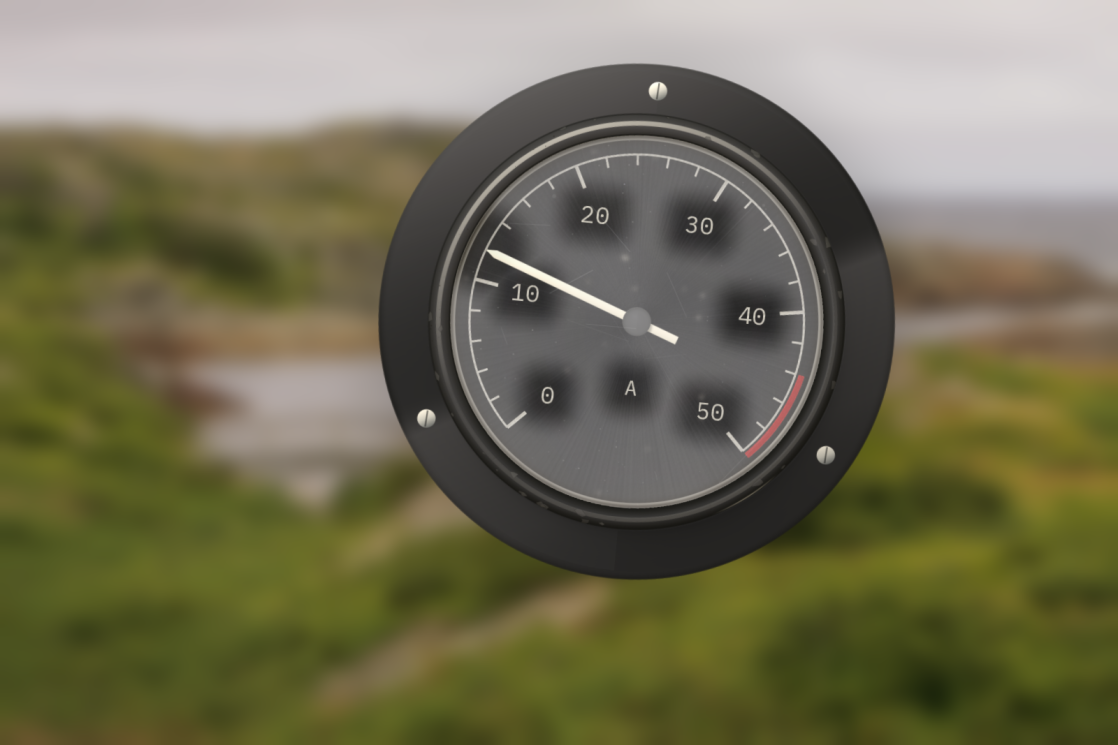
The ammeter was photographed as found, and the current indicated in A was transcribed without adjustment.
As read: 12 A
